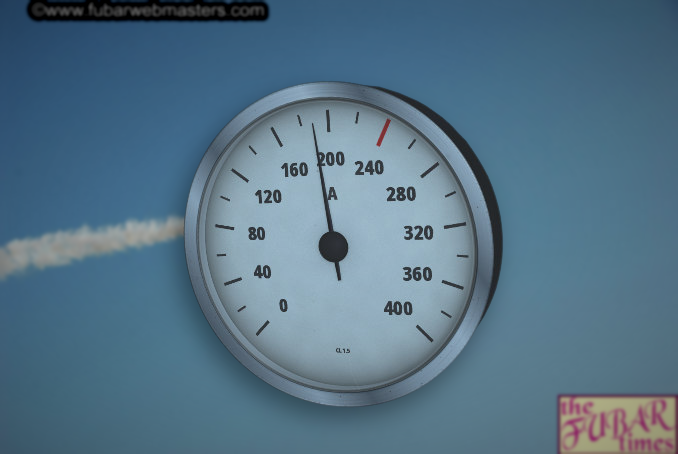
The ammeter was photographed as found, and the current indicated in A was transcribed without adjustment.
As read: 190 A
